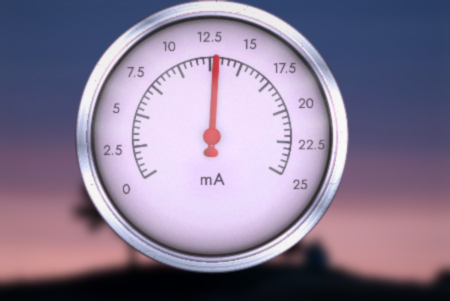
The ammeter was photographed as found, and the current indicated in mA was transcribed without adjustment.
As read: 13 mA
